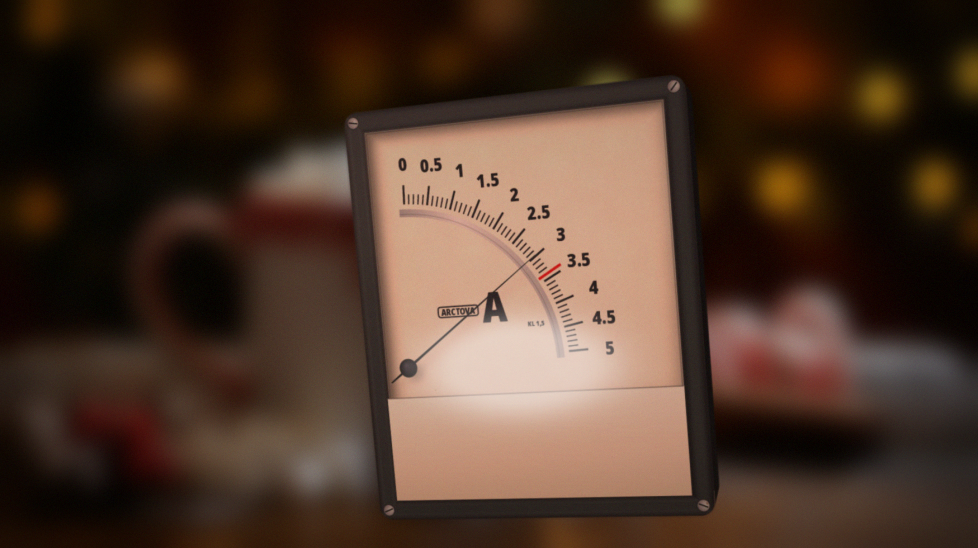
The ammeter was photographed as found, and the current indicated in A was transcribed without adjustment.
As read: 3 A
